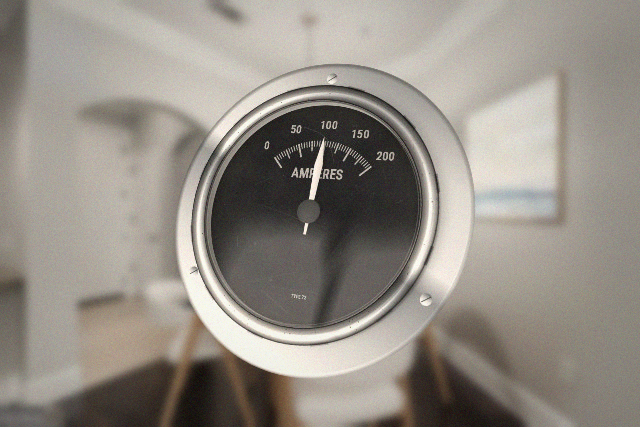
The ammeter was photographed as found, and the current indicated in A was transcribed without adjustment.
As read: 100 A
